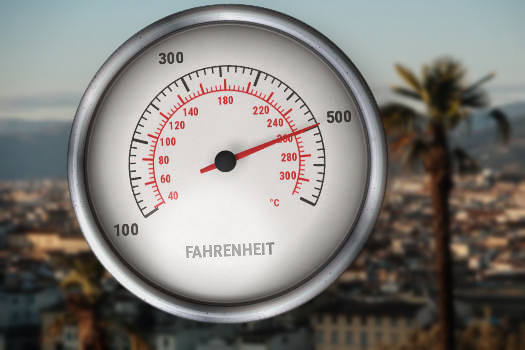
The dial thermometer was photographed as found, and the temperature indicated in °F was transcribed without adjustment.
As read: 500 °F
